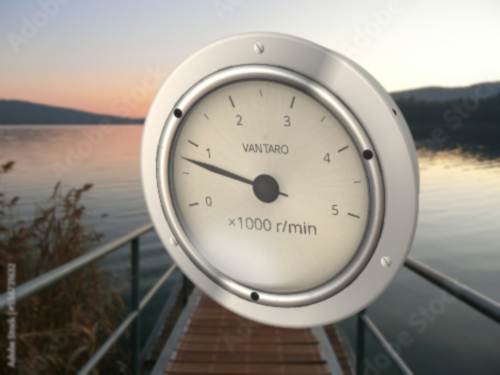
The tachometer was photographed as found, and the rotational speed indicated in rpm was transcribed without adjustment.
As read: 750 rpm
